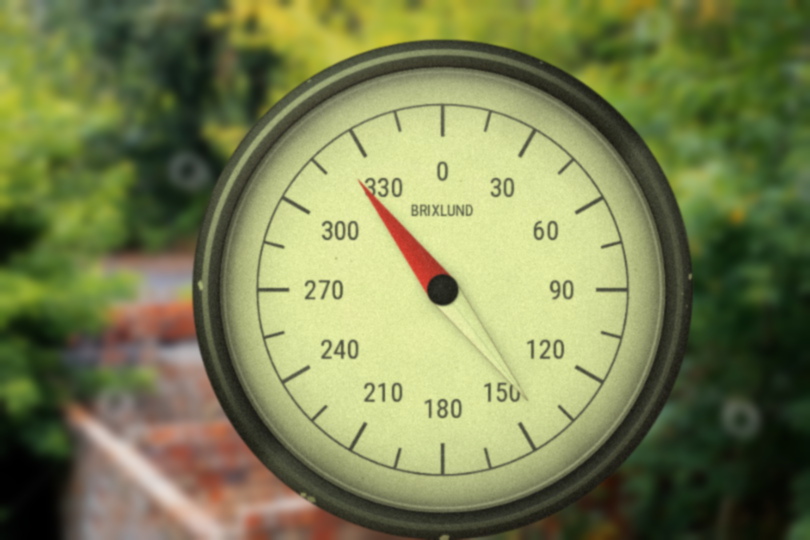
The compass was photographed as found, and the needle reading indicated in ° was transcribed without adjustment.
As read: 322.5 °
